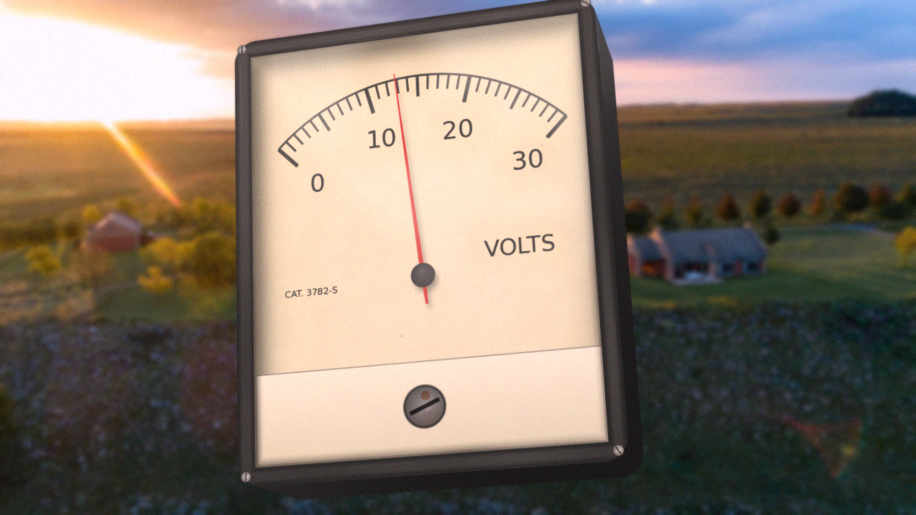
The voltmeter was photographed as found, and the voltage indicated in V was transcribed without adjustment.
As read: 13 V
